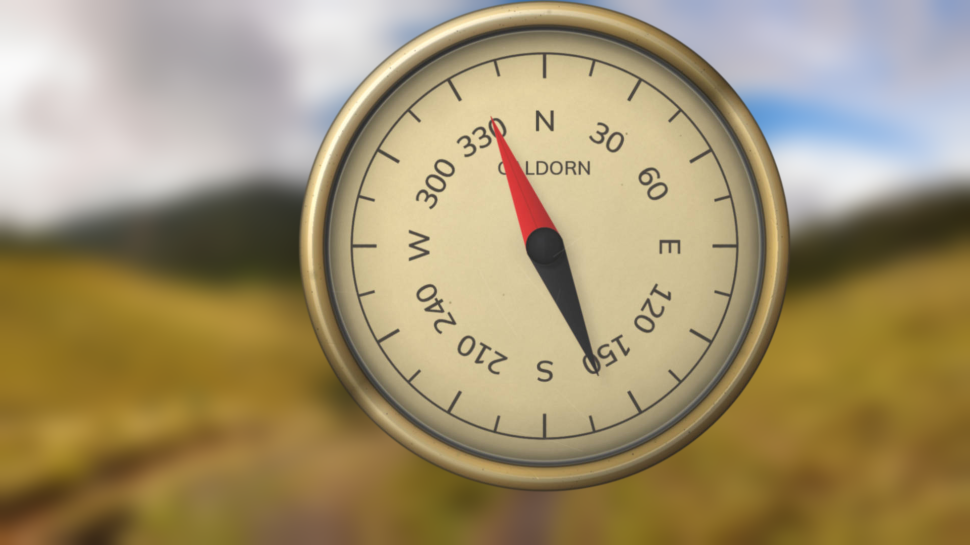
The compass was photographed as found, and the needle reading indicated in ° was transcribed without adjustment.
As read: 337.5 °
